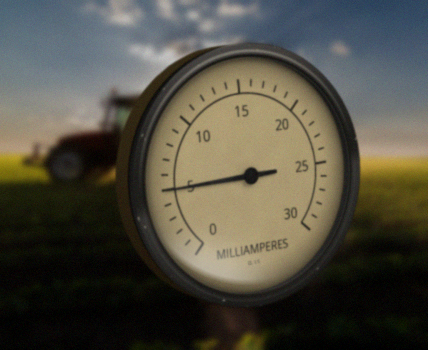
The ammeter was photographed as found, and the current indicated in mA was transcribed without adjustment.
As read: 5 mA
